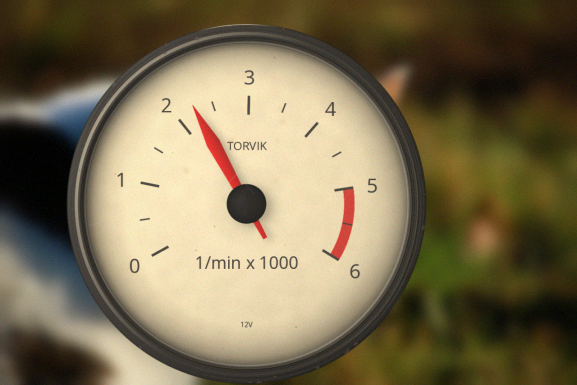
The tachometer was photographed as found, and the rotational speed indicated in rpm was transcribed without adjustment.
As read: 2250 rpm
